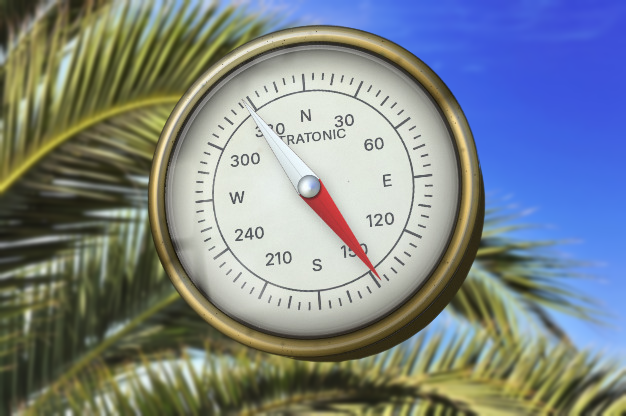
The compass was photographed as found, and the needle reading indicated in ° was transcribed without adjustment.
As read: 147.5 °
